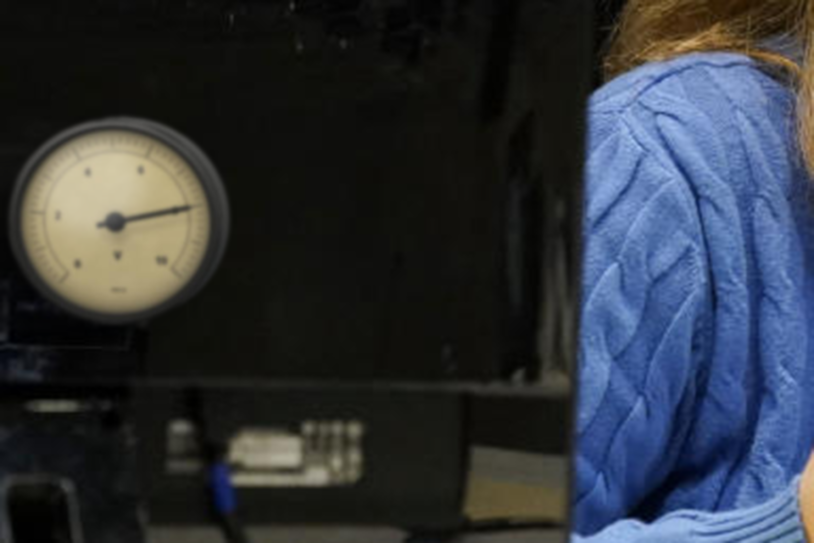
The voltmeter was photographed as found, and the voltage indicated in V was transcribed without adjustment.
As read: 8 V
